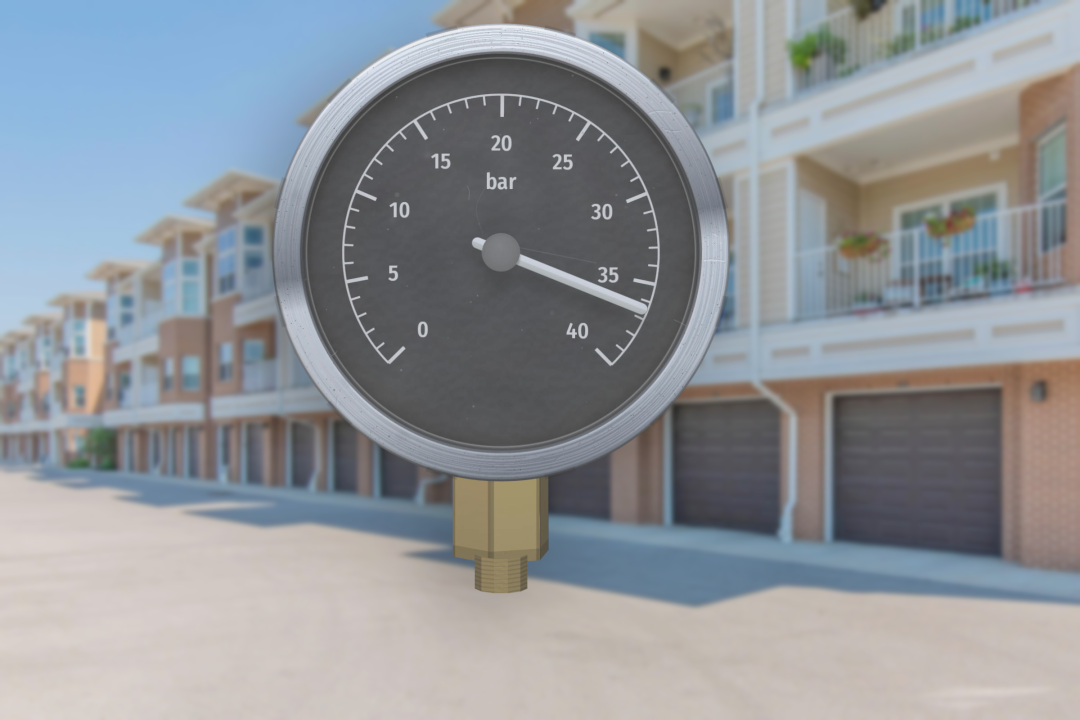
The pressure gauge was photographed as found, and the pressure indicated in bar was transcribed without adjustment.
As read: 36.5 bar
